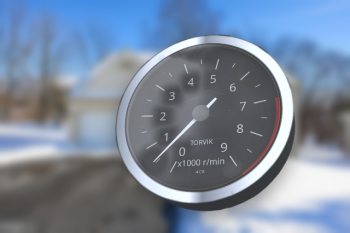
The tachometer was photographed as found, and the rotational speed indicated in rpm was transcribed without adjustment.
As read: 500 rpm
